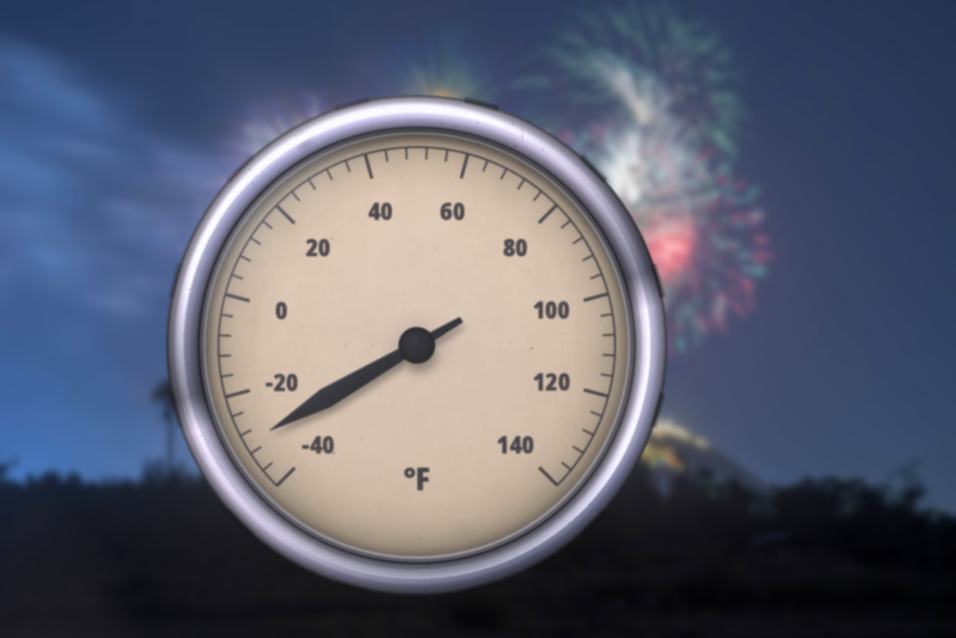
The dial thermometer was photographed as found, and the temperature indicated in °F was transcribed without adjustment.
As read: -30 °F
